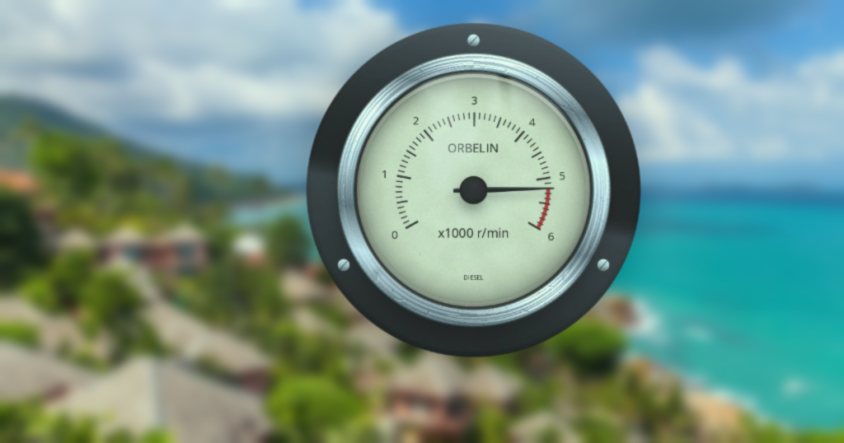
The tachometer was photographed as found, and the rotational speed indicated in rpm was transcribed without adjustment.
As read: 5200 rpm
